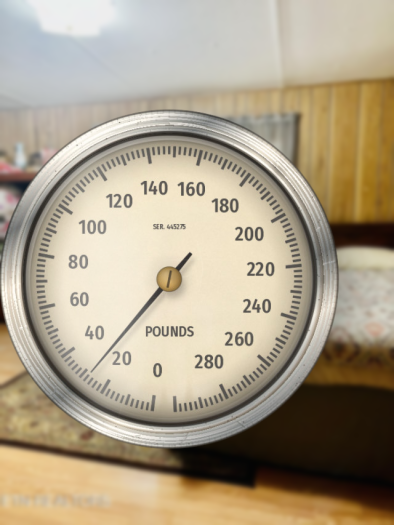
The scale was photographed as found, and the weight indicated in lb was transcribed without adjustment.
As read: 28 lb
